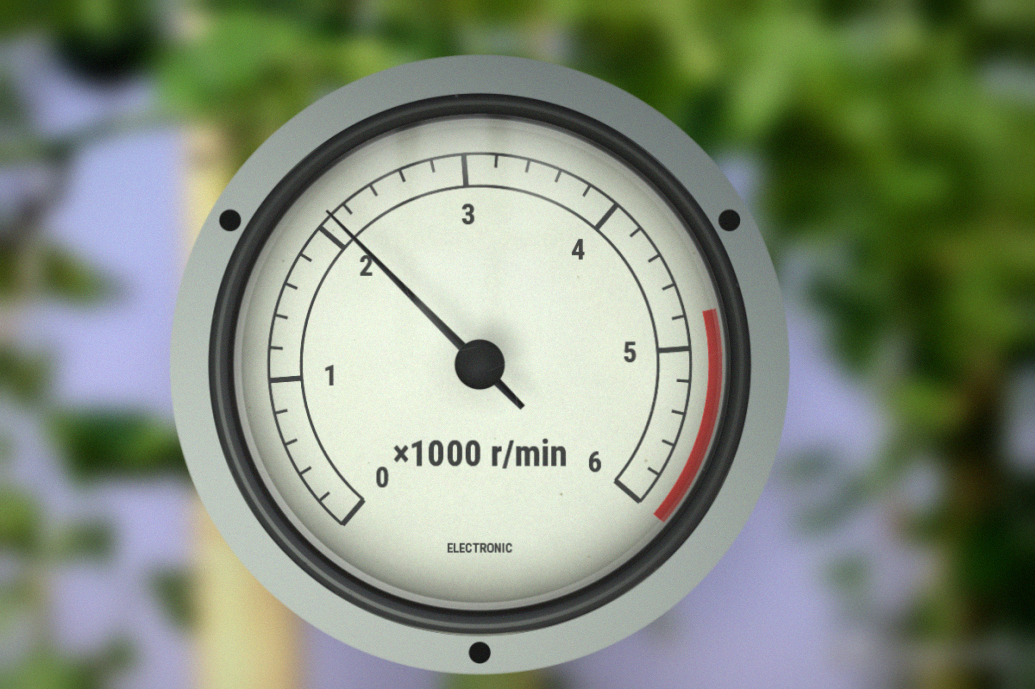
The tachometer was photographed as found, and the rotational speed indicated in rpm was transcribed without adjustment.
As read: 2100 rpm
